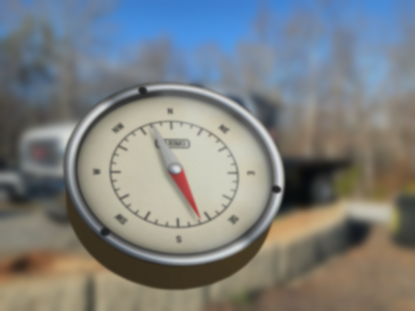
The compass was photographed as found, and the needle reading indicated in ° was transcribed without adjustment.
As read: 160 °
